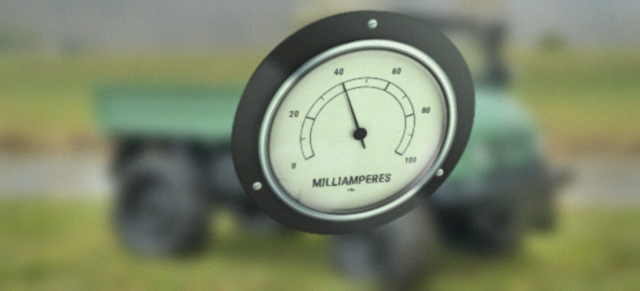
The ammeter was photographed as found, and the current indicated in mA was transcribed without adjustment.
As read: 40 mA
